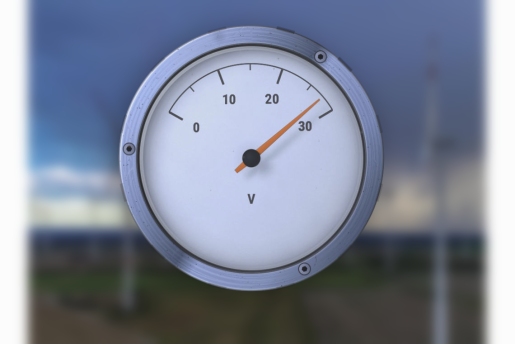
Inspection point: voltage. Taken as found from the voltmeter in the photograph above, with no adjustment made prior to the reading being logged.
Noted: 27.5 V
